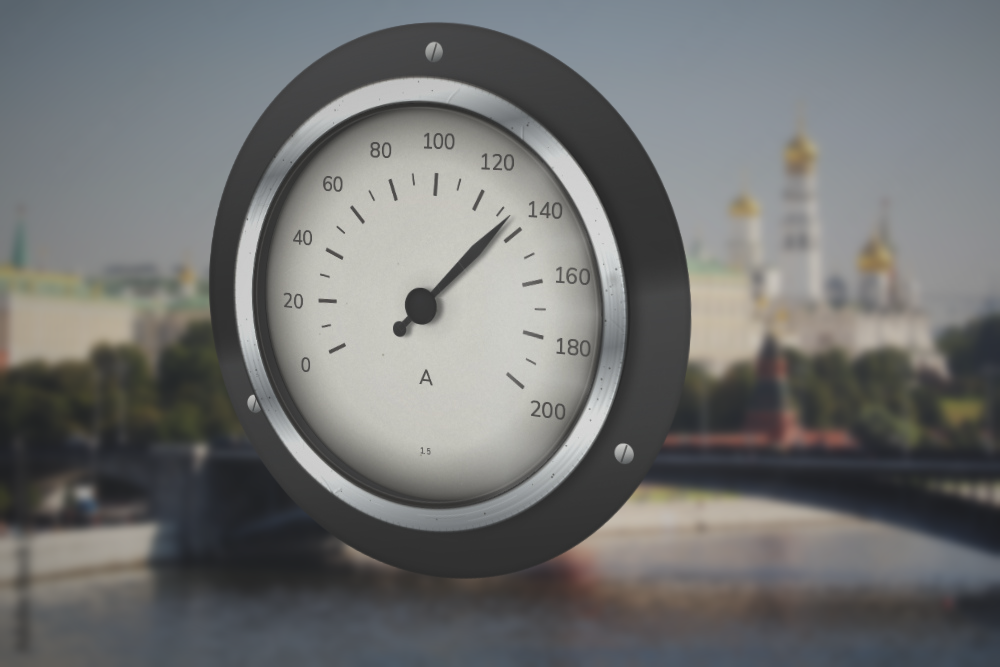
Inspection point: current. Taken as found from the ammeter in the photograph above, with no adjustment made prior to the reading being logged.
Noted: 135 A
